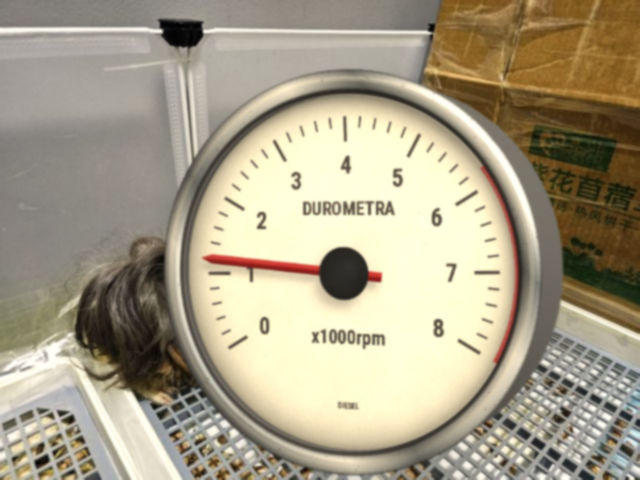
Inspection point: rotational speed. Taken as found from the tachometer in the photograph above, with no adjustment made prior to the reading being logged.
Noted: 1200 rpm
